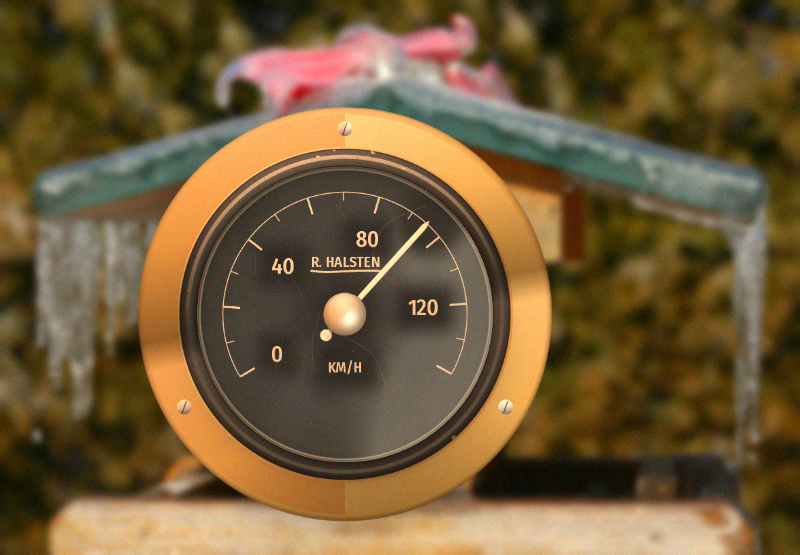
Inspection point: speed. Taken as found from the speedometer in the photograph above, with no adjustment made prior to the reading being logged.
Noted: 95 km/h
